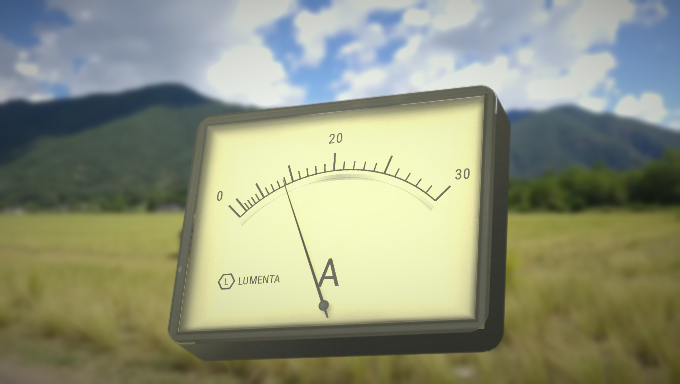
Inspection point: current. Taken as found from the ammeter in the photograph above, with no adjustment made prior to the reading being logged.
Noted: 14 A
